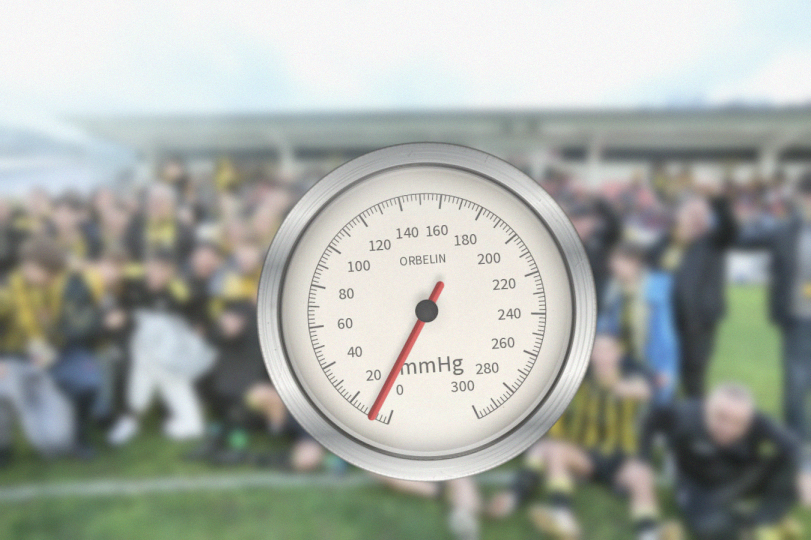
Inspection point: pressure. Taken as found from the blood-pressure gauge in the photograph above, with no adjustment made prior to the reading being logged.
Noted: 8 mmHg
